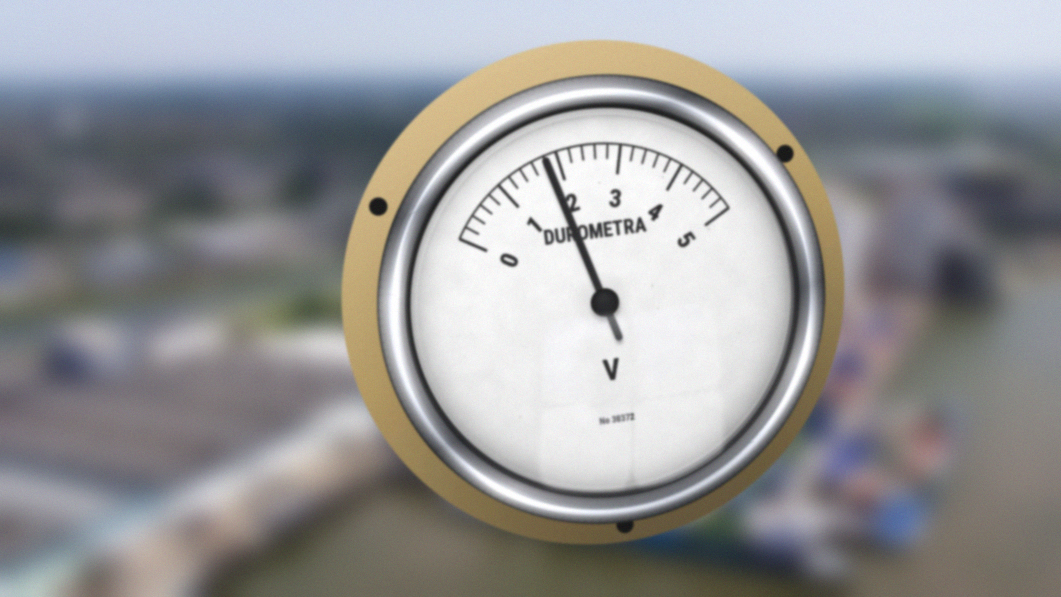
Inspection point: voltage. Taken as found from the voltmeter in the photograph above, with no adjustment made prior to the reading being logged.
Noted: 1.8 V
